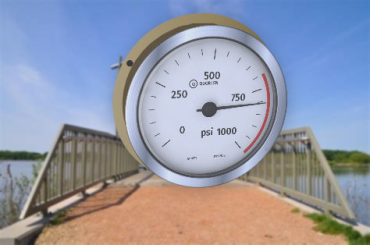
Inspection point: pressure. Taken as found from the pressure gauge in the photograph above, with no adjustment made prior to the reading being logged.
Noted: 800 psi
